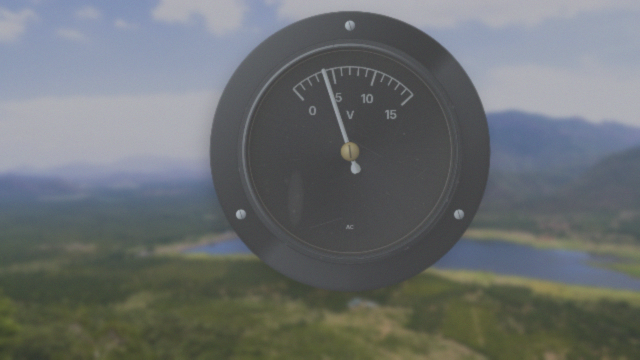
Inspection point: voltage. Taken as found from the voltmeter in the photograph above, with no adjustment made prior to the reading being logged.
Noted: 4 V
